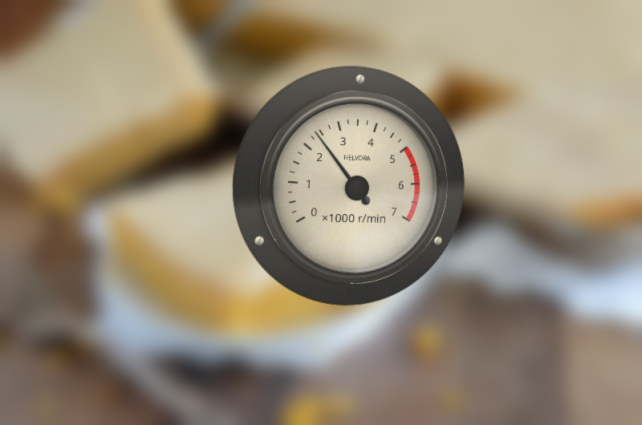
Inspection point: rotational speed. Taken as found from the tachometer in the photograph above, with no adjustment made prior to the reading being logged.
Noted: 2375 rpm
